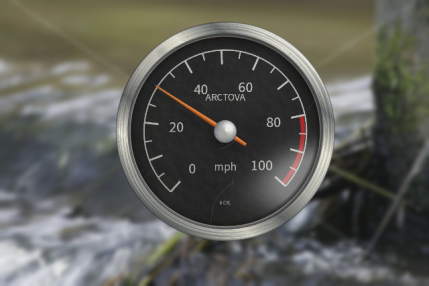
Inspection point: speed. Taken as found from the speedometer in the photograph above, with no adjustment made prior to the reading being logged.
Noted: 30 mph
